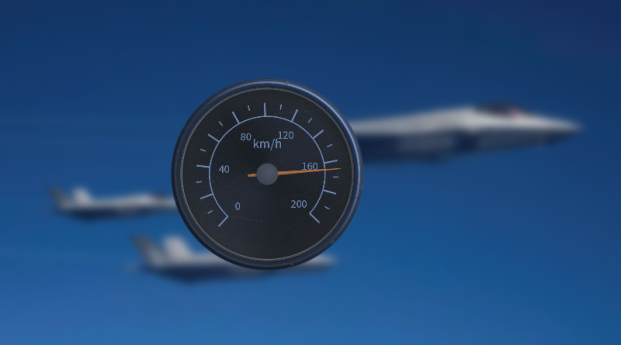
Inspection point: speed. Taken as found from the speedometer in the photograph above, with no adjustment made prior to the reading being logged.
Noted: 165 km/h
